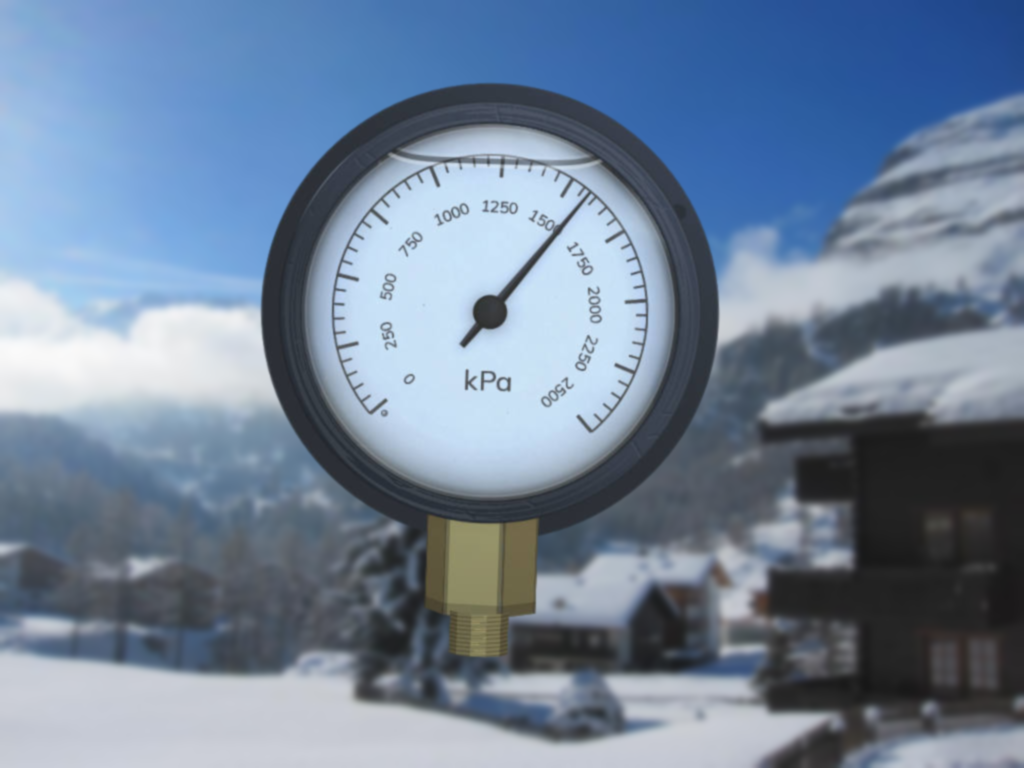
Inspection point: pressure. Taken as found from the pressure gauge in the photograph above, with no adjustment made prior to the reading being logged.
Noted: 1575 kPa
